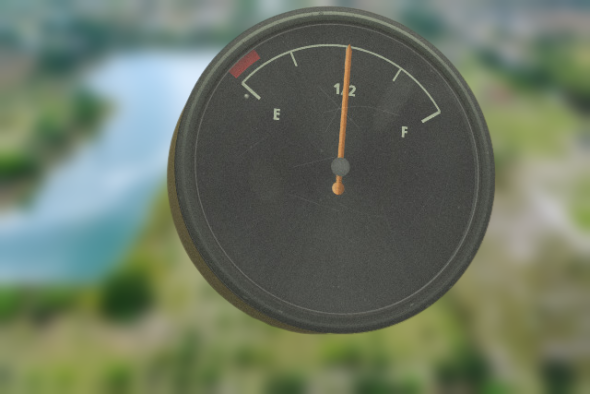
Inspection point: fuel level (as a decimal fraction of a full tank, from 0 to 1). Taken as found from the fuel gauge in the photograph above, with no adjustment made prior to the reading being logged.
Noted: 0.5
